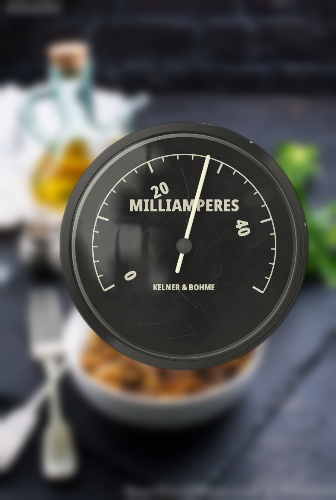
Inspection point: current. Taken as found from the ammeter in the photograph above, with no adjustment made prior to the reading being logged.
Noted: 28 mA
